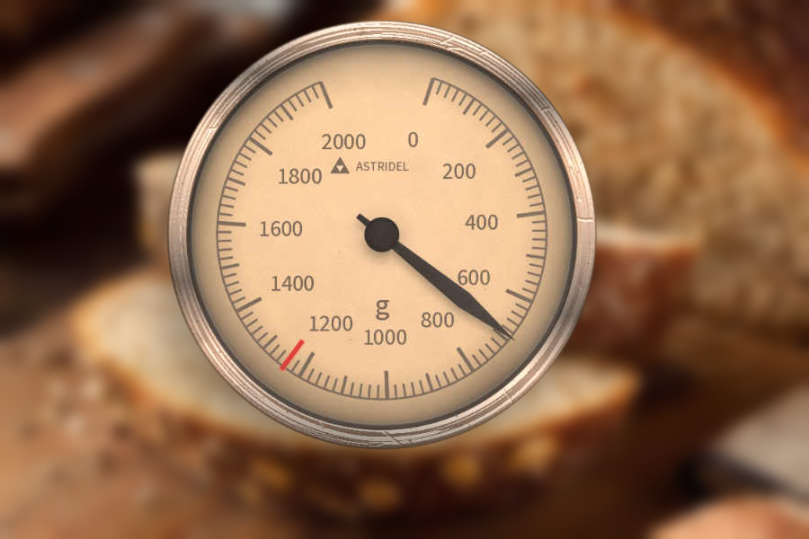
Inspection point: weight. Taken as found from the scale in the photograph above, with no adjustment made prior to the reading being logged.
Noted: 690 g
